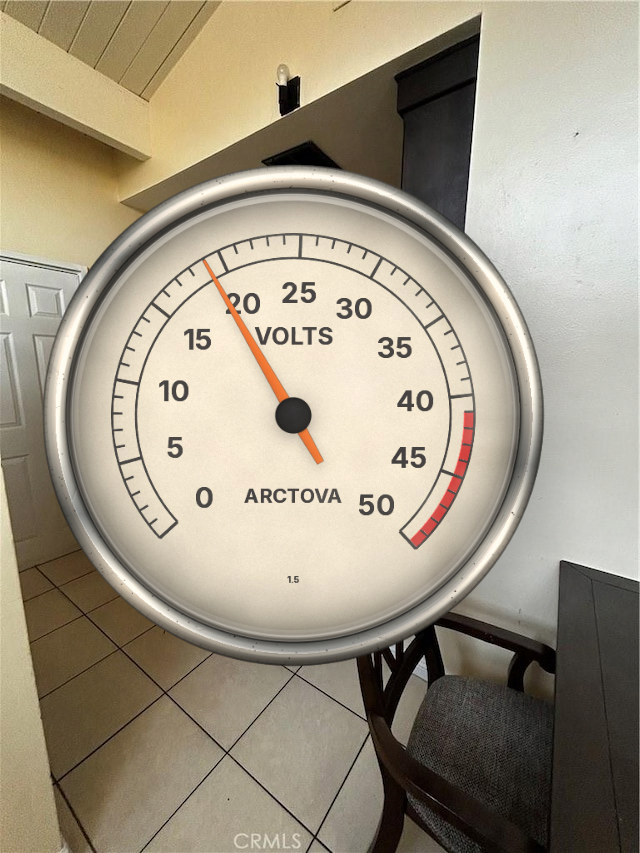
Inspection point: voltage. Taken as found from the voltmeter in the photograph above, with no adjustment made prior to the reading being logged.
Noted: 19 V
